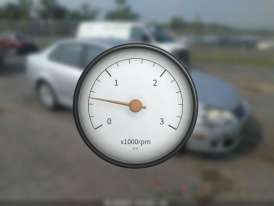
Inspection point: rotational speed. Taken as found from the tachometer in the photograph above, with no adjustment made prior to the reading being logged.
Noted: 500 rpm
